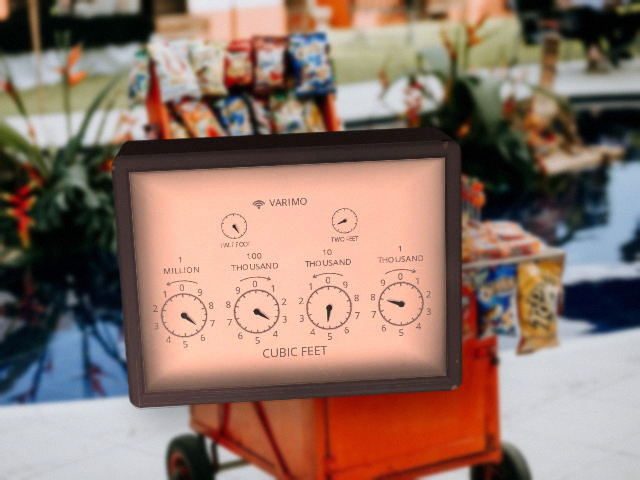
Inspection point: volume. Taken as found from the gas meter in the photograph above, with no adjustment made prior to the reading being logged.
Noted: 634800 ft³
